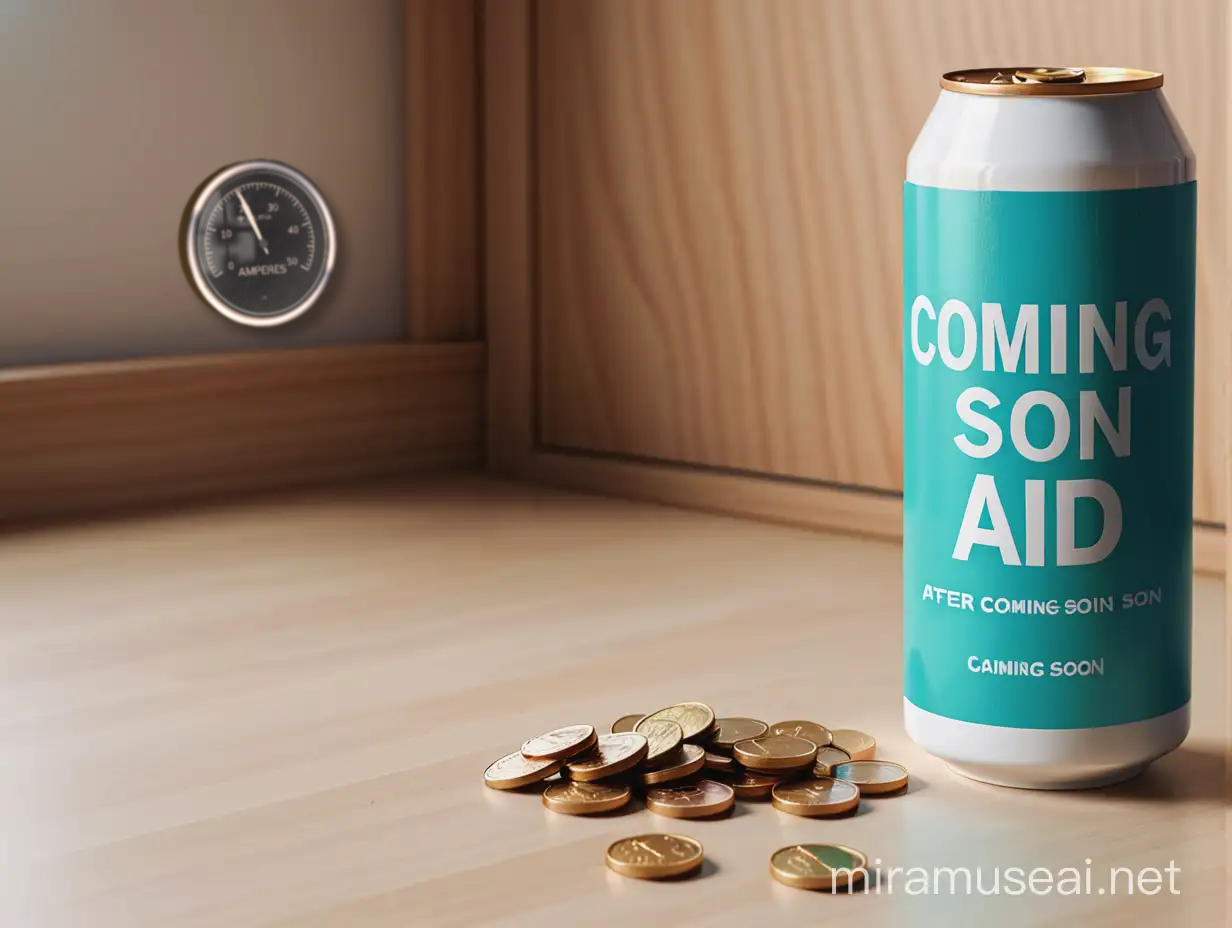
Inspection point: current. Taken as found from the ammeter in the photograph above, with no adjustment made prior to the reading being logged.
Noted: 20 A
